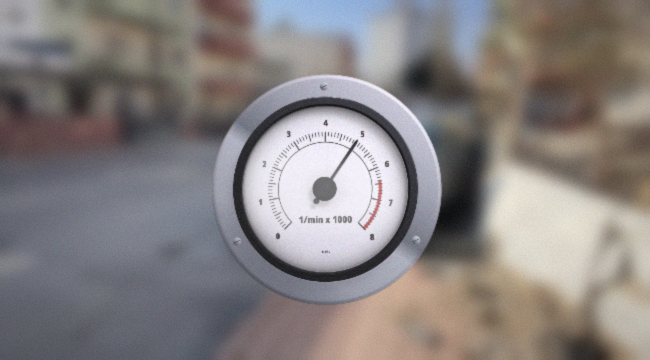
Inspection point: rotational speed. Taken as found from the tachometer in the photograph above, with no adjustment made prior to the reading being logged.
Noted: 5000 rpm
